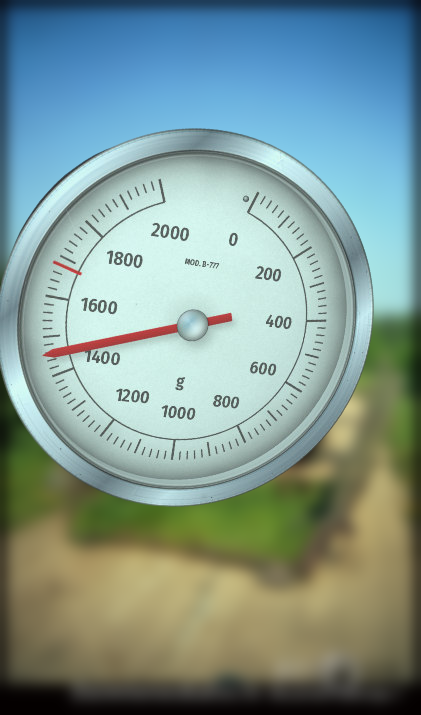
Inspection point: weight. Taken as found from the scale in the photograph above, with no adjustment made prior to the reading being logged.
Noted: 1460 g
